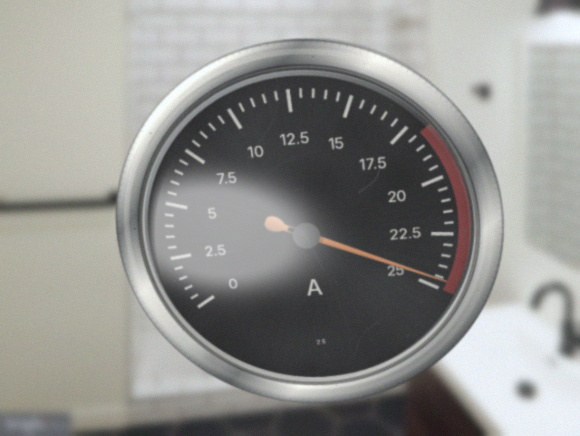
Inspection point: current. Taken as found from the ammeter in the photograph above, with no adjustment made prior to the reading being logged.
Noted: 24.5 A
